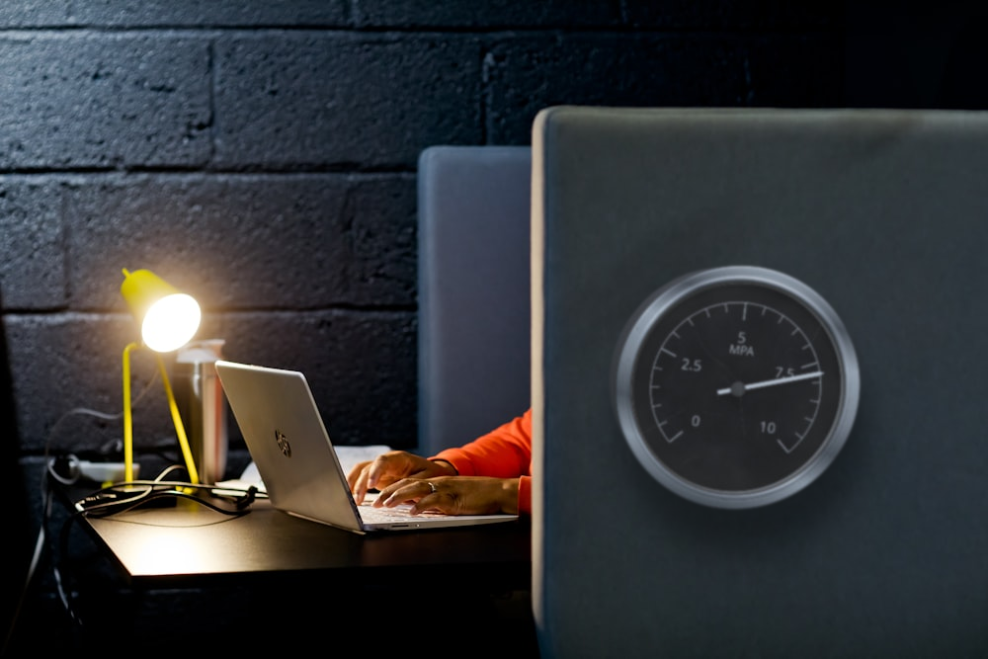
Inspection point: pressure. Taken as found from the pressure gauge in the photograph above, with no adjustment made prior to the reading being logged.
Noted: 7.75 MPa
